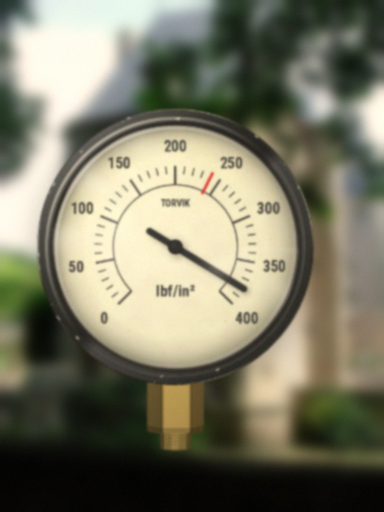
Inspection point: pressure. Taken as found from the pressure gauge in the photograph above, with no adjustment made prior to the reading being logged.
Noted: 380 psi
